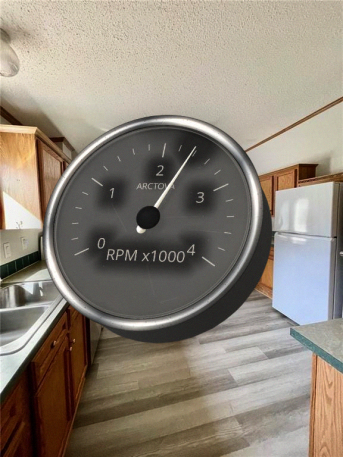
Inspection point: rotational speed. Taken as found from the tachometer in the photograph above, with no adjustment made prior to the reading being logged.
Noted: 2400 rpm
